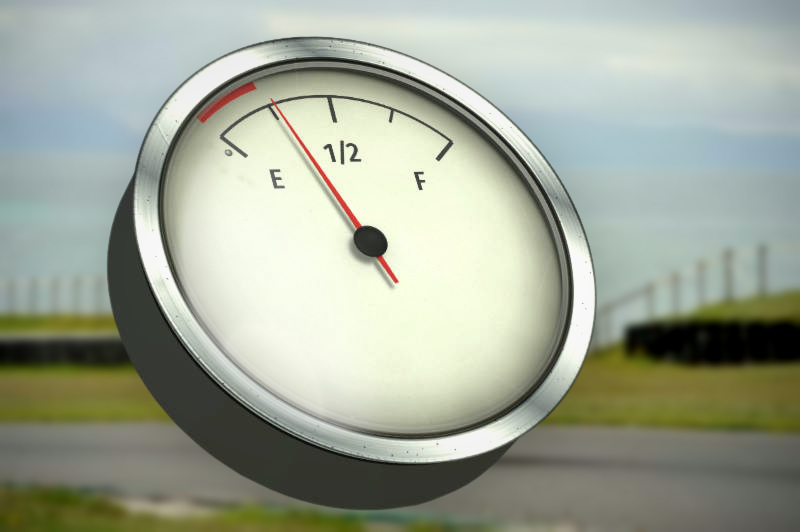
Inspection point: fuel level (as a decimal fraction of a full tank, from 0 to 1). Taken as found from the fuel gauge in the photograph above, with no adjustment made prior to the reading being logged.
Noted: 0.25
